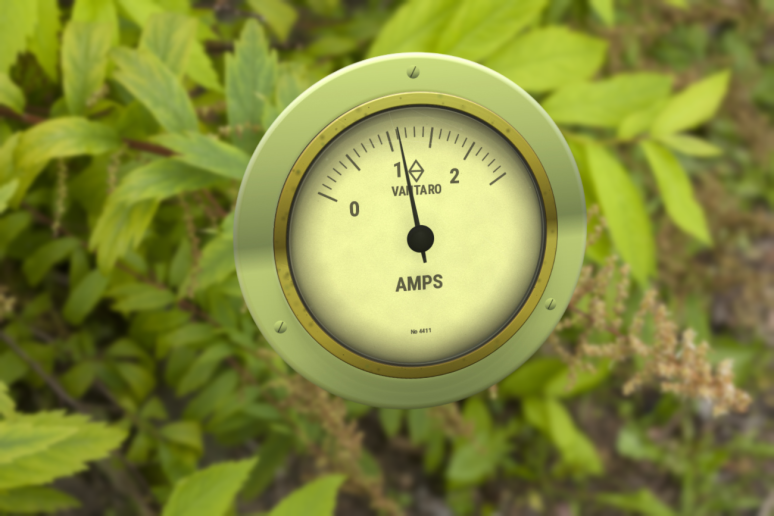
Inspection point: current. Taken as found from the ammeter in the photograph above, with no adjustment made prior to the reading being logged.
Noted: 1.1 A
